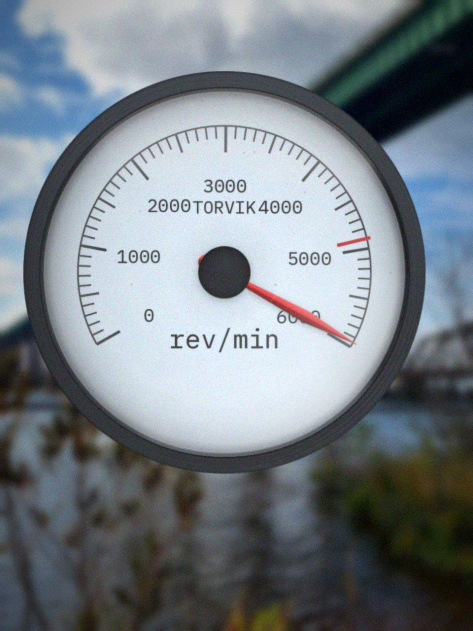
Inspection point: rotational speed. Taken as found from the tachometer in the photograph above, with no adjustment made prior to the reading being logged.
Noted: 5950 rpm
